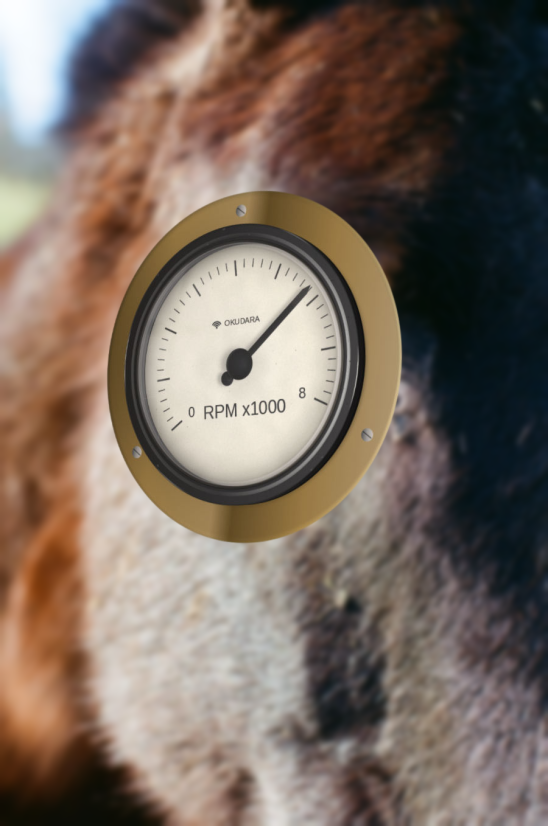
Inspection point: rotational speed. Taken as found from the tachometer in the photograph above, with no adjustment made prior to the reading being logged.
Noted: 5800 rpm
